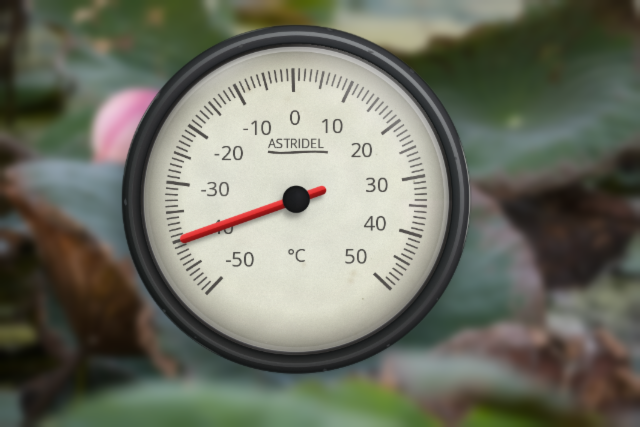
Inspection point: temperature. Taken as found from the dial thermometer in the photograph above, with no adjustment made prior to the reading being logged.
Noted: -40 °C
